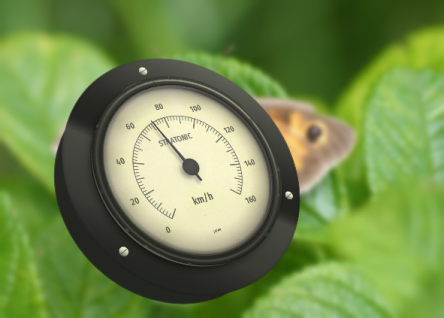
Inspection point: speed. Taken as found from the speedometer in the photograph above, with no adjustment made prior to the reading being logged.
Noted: 70 km/h
